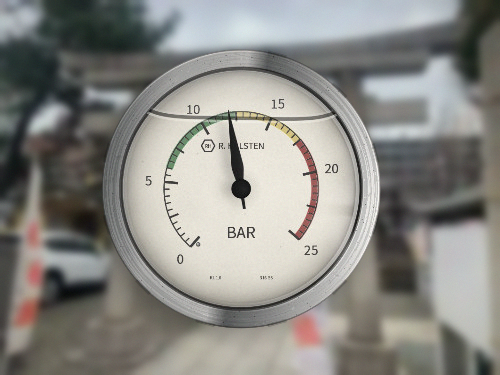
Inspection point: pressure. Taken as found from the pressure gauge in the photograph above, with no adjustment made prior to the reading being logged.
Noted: 12 bar
